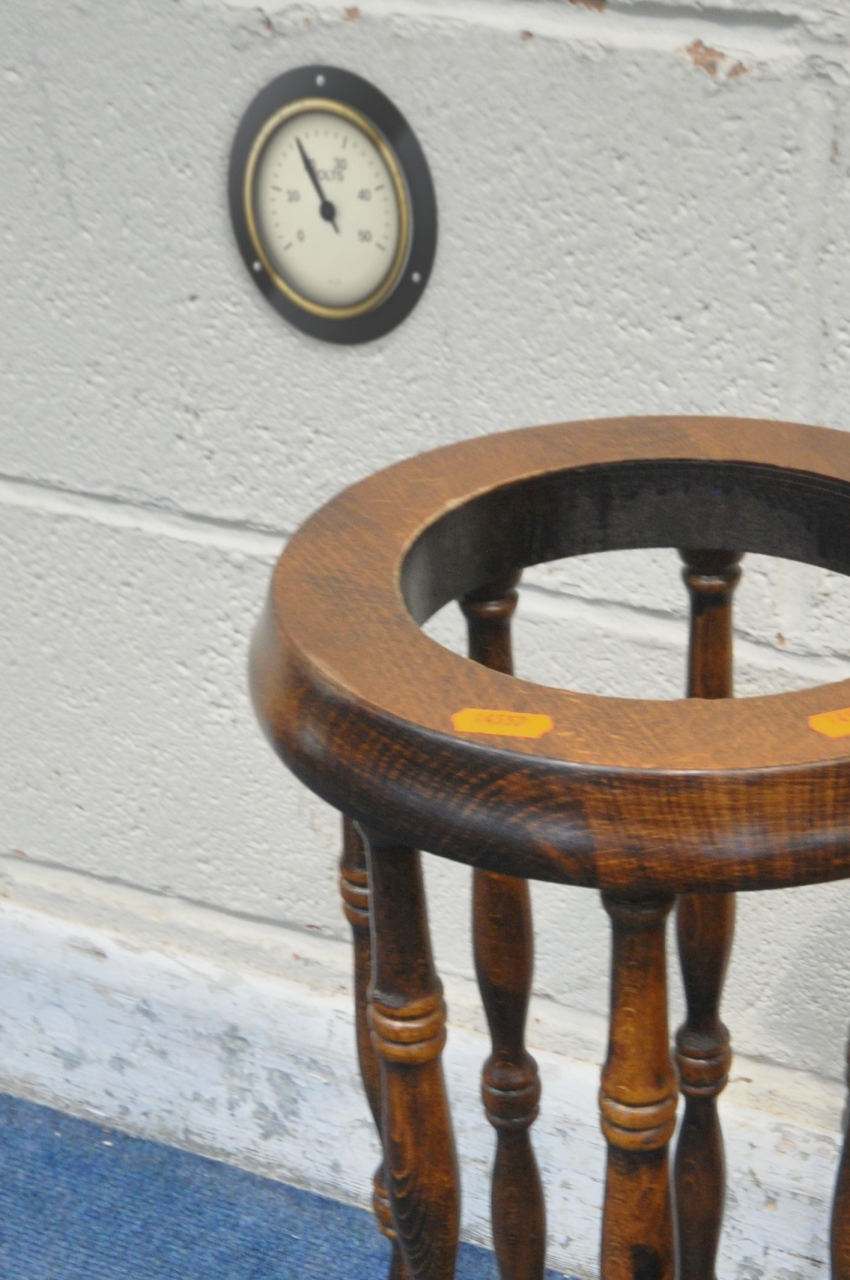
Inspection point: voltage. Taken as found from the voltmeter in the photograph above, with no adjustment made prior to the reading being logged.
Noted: 20 V
